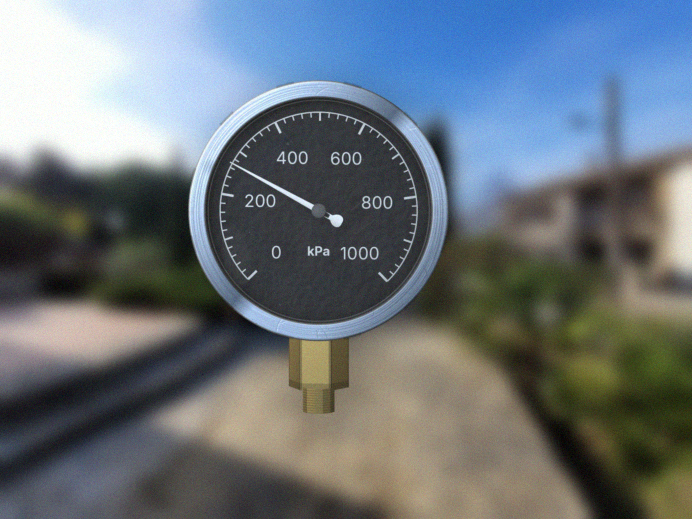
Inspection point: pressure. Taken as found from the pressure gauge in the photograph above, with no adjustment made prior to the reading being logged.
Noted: 270 kPa
